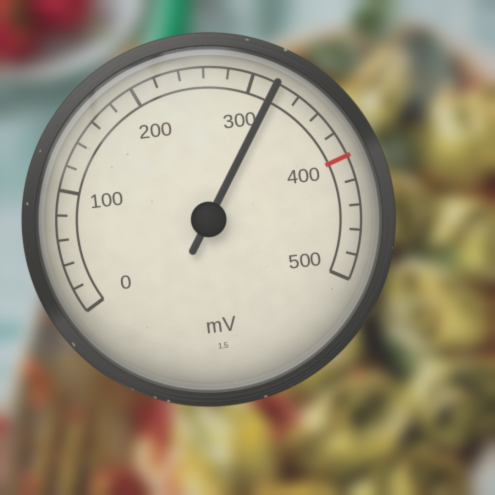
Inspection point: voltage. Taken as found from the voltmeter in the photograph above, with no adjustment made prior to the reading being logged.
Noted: 320 mV
